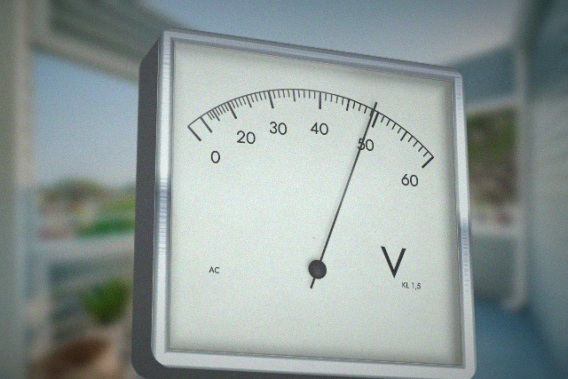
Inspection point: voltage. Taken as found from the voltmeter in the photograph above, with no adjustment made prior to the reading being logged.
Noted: 49 V
